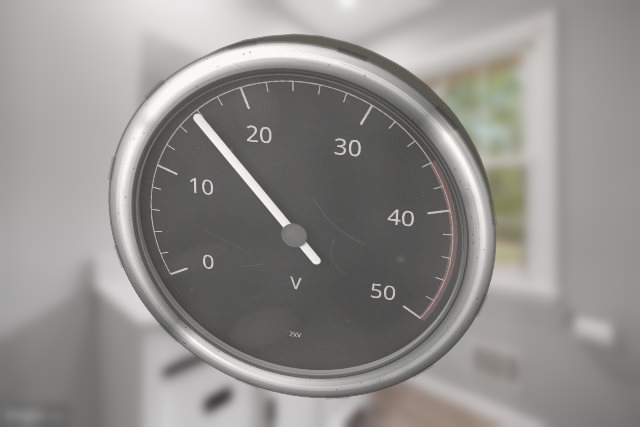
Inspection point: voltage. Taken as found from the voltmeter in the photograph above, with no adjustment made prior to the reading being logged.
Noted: 16 V
